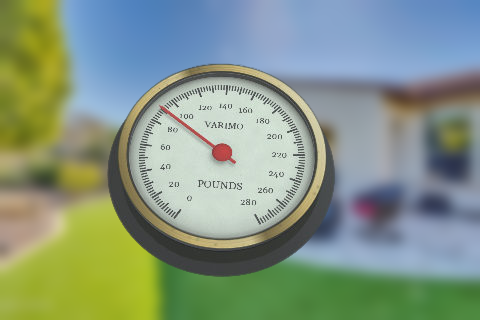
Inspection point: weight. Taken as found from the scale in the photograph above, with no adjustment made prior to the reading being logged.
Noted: 90 lb
